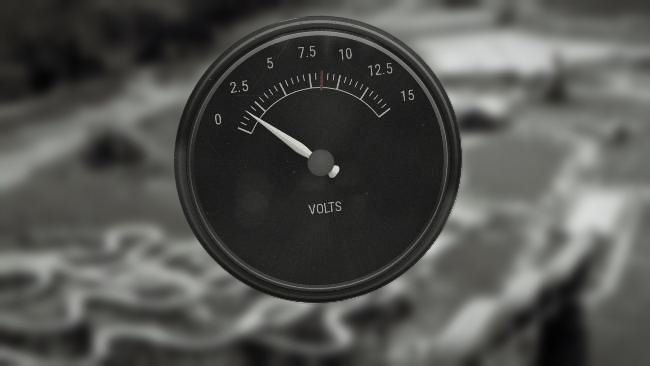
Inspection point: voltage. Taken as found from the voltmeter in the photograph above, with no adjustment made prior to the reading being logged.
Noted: 1.5 V
